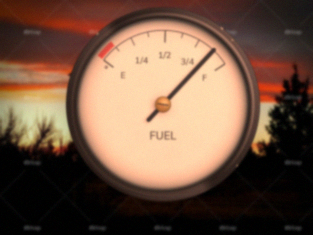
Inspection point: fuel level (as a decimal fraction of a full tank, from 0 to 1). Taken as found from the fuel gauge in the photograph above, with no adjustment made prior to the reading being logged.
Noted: 0.875
